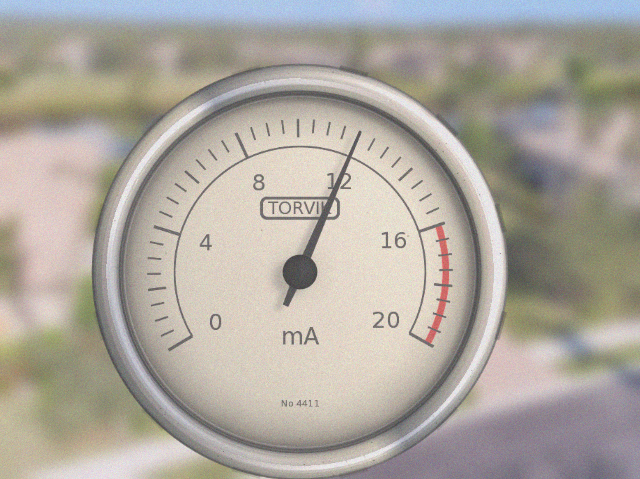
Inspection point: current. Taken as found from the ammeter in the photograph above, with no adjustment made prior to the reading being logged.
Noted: 12 mA
